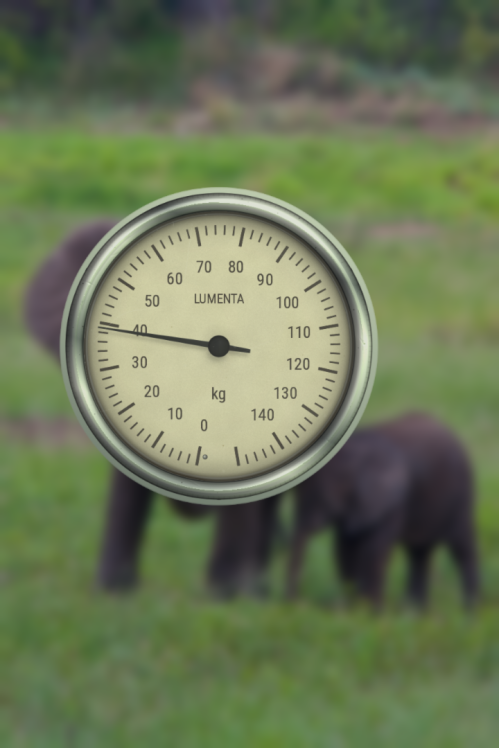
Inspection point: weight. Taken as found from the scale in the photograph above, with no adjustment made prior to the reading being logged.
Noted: 39 kg
